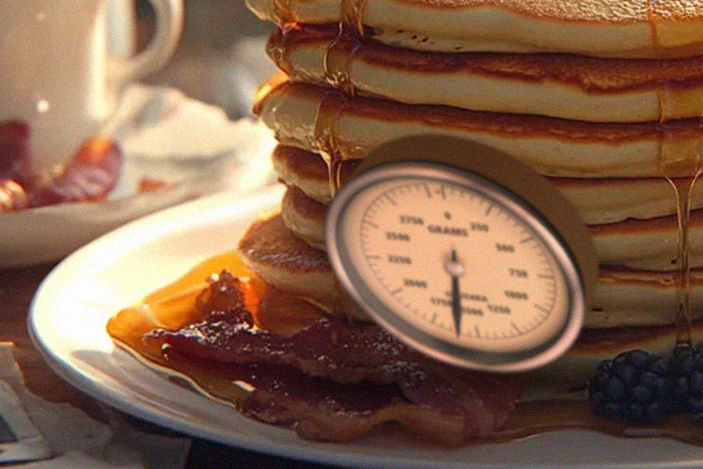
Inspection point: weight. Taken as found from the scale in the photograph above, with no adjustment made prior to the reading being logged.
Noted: 1600 g
